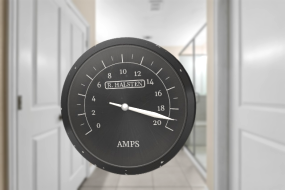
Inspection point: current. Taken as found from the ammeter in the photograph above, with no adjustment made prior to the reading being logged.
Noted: 19 A
